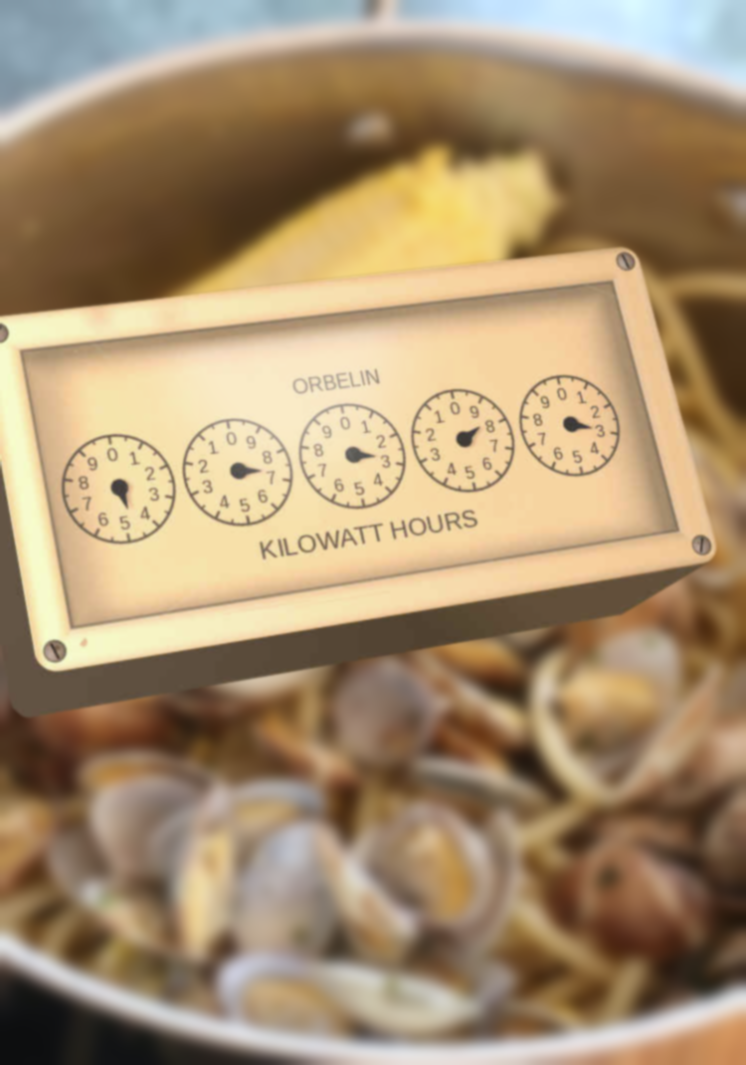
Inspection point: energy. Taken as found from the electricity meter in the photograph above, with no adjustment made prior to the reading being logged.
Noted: 47283 kWh
